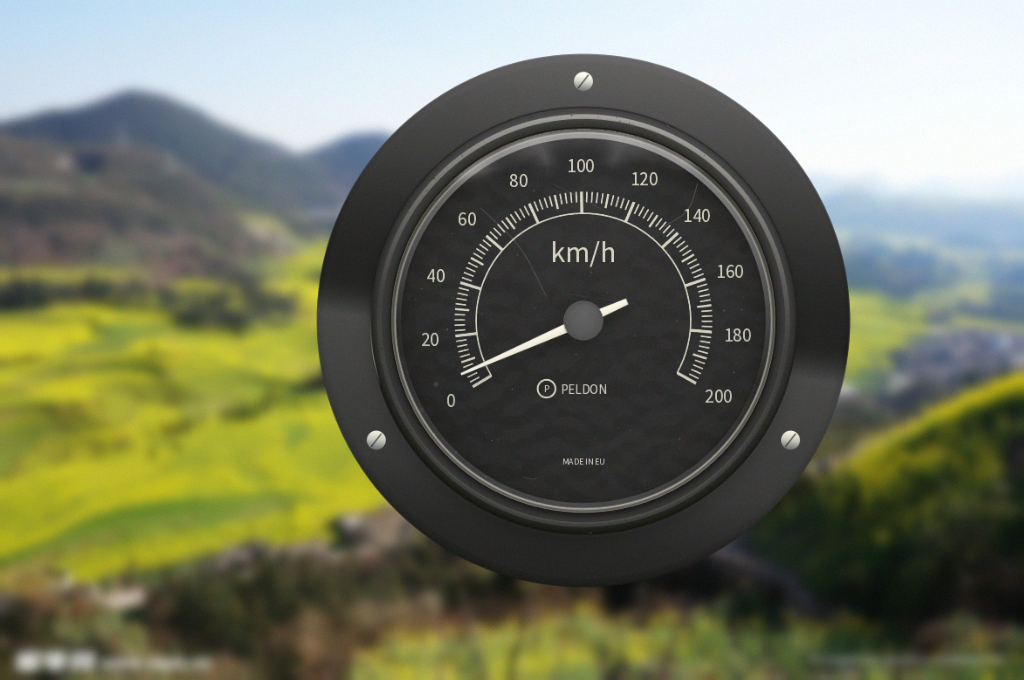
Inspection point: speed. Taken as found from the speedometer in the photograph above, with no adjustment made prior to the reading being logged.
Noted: 6 km/h
